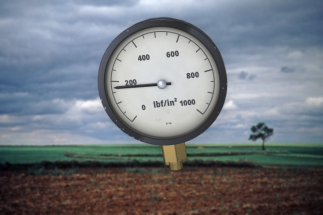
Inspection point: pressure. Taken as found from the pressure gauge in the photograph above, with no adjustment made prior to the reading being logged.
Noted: 175 psi
